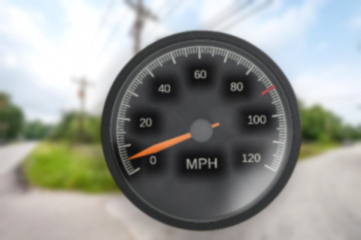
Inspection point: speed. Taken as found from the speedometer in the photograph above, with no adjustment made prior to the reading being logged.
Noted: 5 mph
